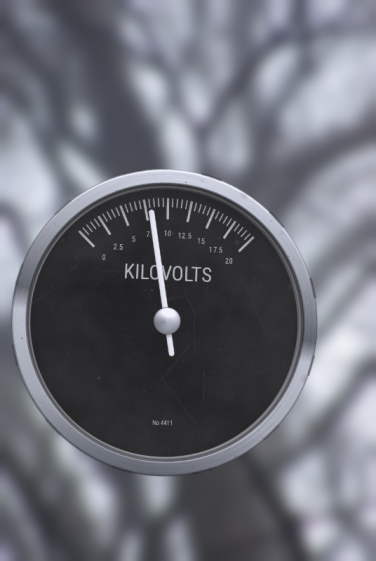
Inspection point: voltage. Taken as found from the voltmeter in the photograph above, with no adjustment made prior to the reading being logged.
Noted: 8 kV
